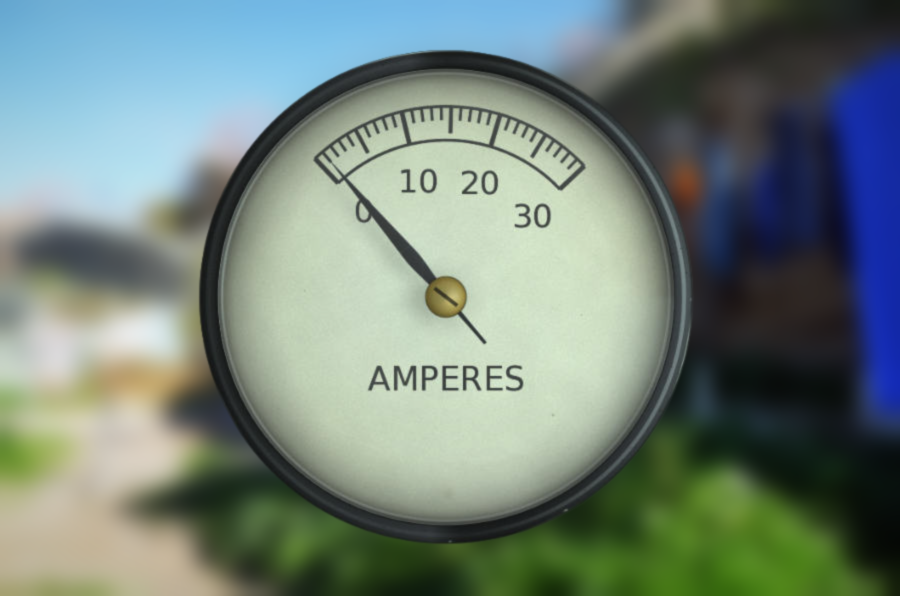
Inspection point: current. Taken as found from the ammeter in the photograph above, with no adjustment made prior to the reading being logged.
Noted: 1 A
